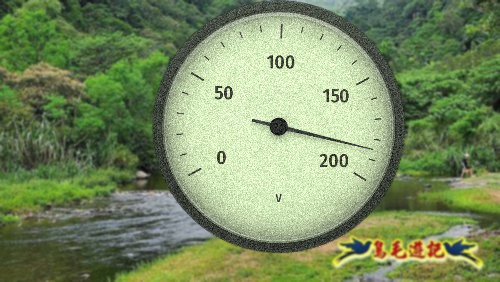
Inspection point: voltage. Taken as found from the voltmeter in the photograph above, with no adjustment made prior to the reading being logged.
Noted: 185 V
